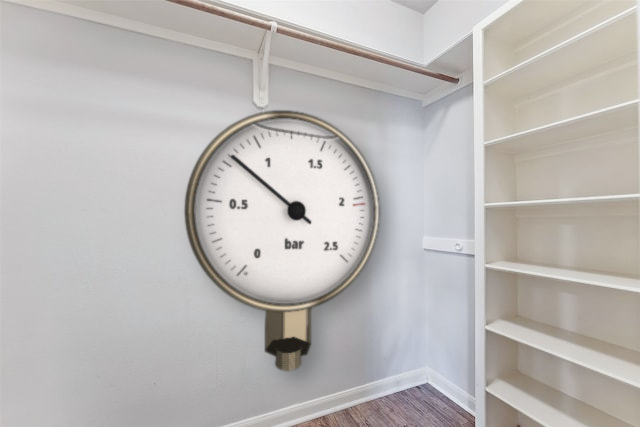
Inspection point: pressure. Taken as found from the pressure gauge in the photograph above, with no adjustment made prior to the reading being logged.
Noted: 0.8 bar
